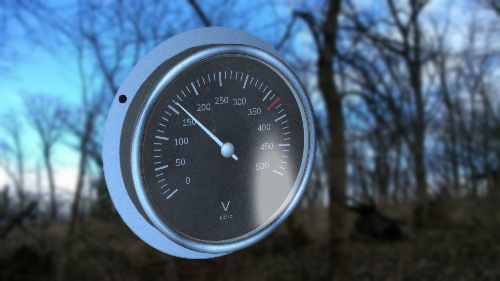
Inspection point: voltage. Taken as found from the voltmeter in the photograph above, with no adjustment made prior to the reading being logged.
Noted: 160 V
